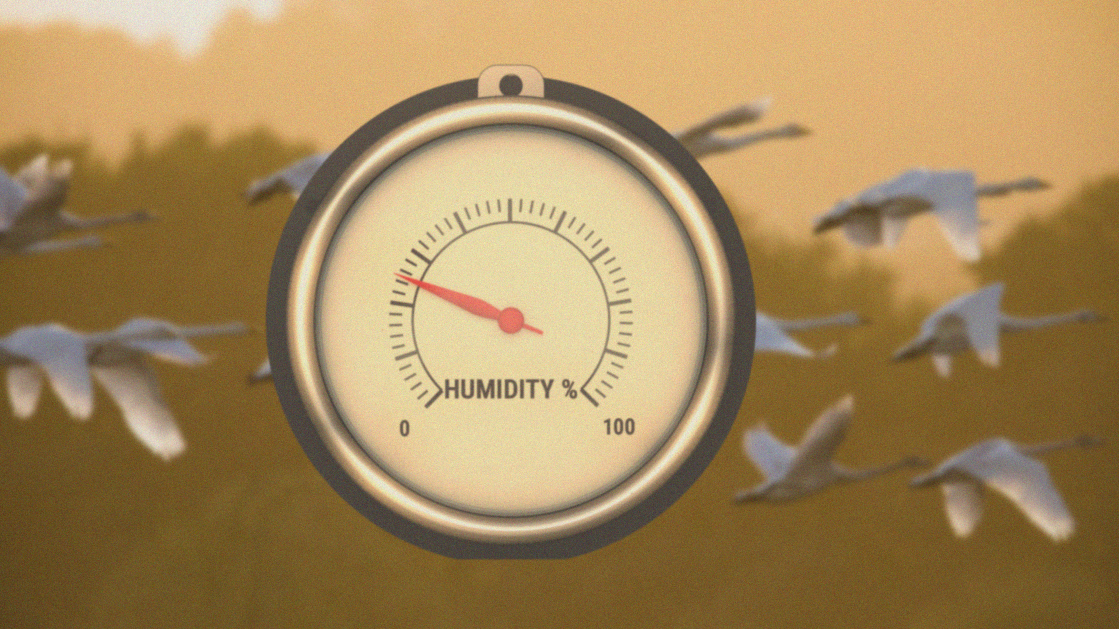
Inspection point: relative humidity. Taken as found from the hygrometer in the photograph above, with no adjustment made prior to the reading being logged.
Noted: 25 %
